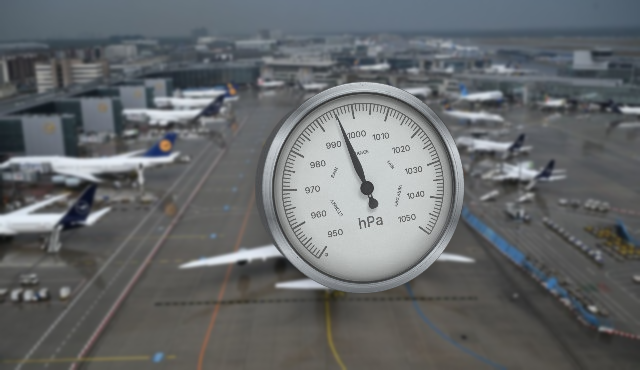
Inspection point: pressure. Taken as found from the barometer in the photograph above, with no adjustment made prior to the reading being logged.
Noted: 995 hPa
